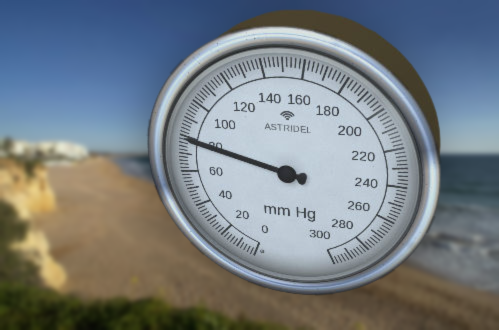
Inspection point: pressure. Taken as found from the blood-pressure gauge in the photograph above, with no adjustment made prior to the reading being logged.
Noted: 80 mmHg
